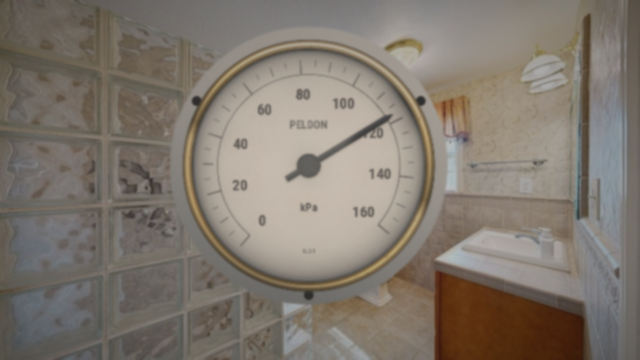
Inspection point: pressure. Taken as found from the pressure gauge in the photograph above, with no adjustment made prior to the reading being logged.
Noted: 117.5 kPa
